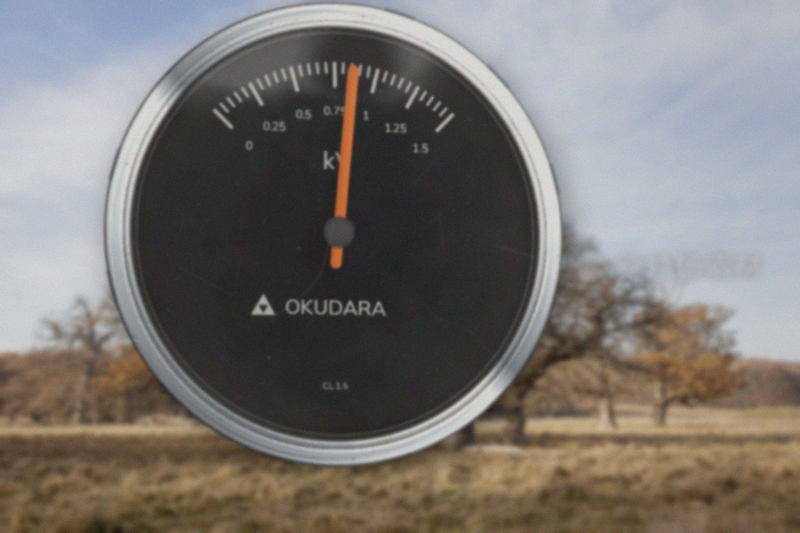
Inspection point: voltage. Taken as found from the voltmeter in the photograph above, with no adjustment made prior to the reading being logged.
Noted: 0.85 kV
